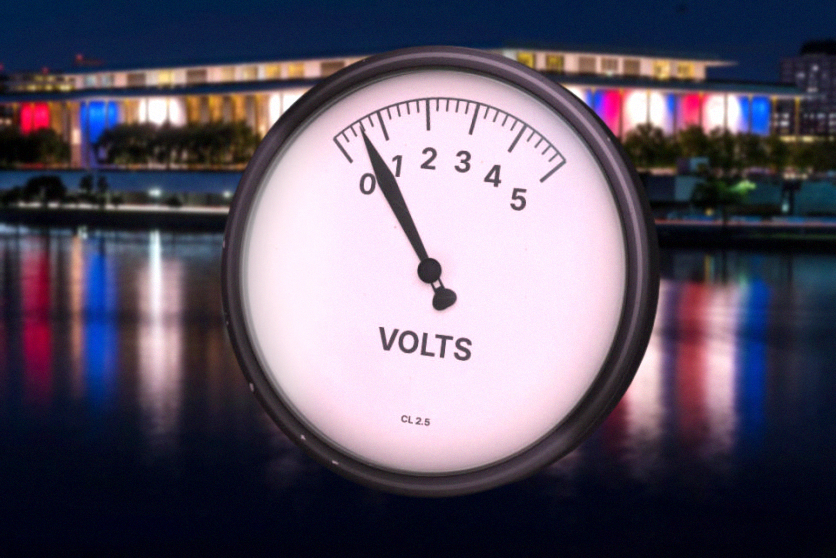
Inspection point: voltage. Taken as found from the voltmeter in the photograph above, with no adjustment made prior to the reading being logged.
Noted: 0.6 V
